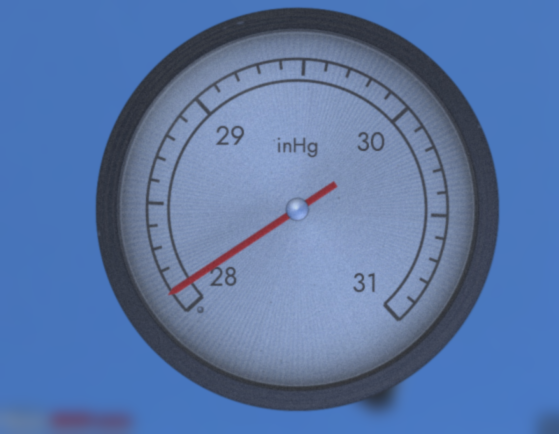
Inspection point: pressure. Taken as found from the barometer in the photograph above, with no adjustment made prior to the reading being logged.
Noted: 28.1 inHg
